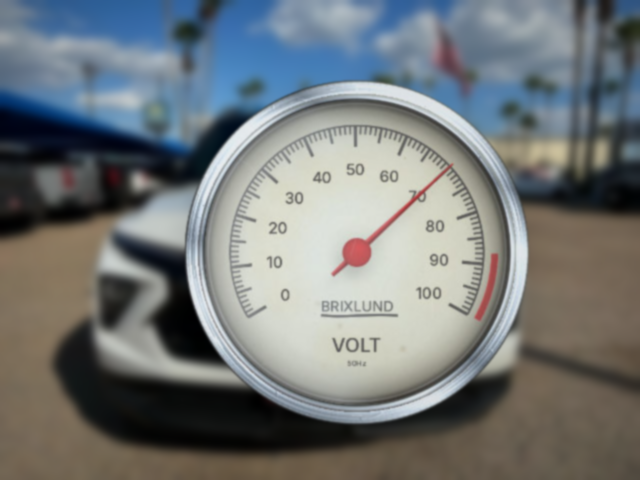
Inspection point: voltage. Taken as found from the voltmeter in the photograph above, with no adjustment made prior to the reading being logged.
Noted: 70 V
